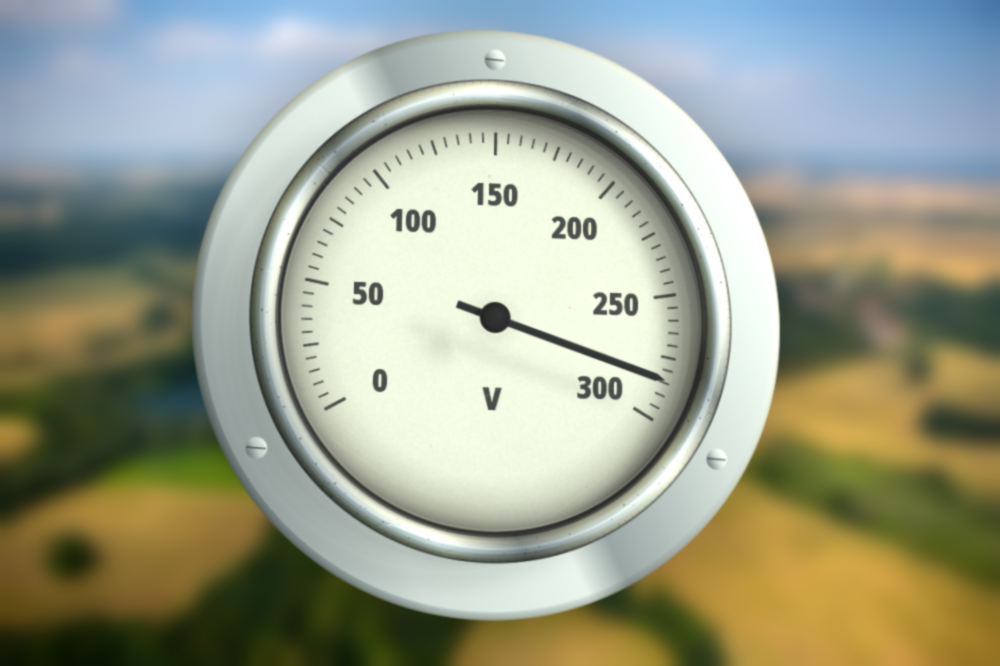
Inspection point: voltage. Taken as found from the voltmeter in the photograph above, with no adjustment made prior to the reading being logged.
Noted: 285 V
